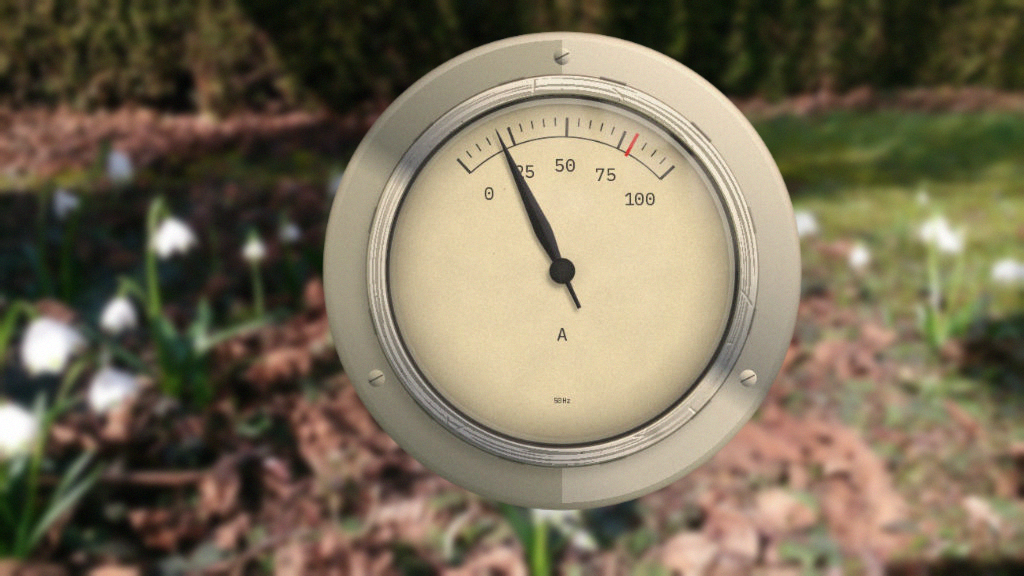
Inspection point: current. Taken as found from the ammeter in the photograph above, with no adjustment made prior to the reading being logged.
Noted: 20 A
